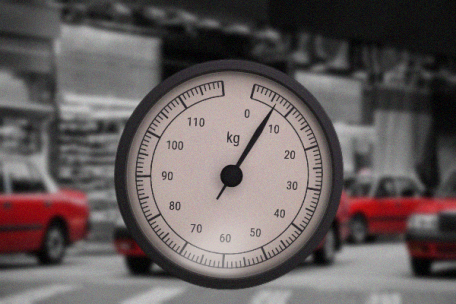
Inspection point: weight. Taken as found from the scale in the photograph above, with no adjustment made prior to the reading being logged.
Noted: 6 kg
